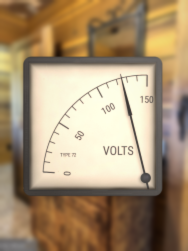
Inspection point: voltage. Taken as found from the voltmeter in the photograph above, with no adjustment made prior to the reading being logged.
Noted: 125 V
